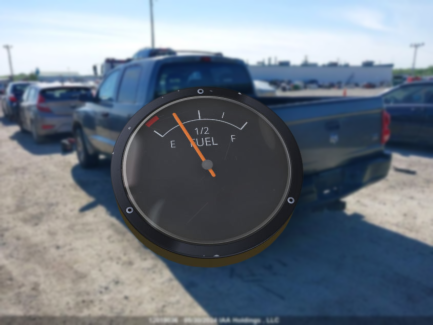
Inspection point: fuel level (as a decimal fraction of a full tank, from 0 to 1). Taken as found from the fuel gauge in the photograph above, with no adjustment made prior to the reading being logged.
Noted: 0.25
